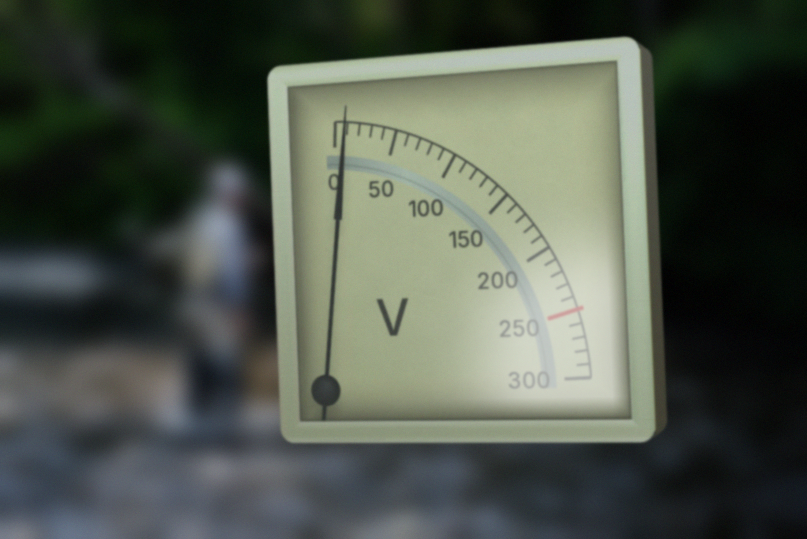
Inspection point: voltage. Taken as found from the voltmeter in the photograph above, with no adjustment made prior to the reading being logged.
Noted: 10 V
